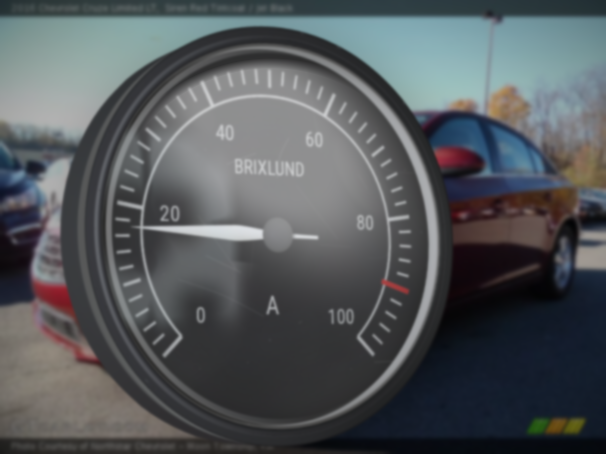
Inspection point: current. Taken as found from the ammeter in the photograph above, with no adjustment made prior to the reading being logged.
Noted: 17 A
